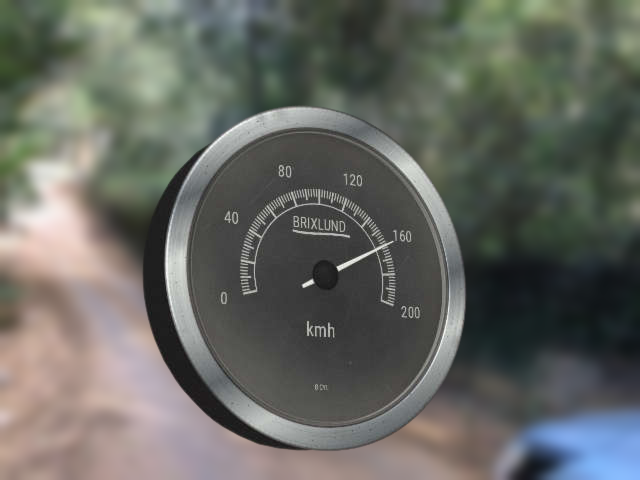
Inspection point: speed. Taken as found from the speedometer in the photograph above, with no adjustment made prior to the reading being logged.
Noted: 160 km/h
